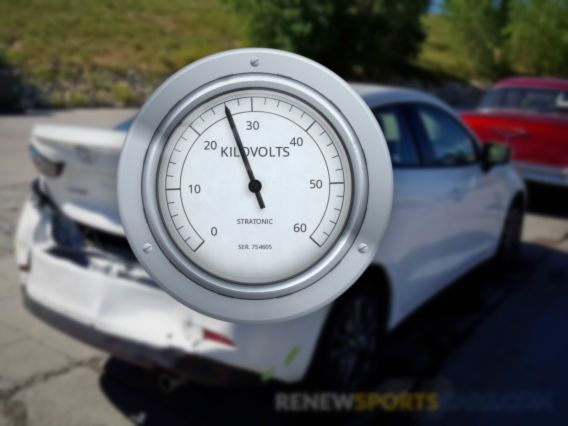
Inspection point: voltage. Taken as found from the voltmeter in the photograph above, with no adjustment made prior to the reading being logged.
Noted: 26 kV
